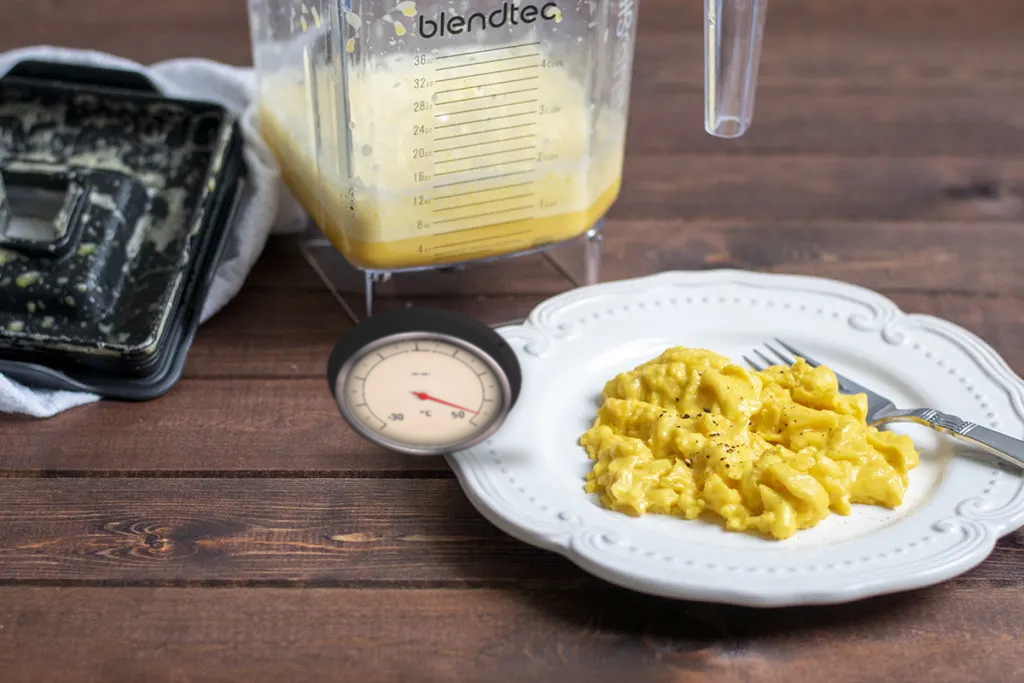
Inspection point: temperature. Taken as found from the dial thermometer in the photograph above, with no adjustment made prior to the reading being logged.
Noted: 45 °C
